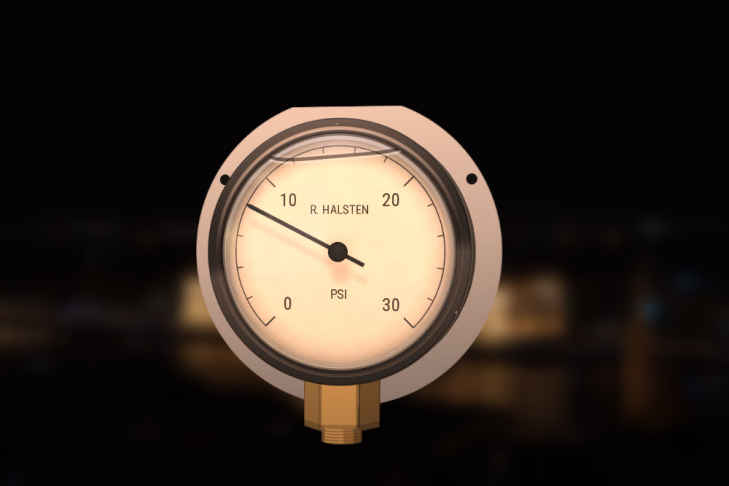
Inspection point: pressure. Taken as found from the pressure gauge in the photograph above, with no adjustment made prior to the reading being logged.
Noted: 8 psi
